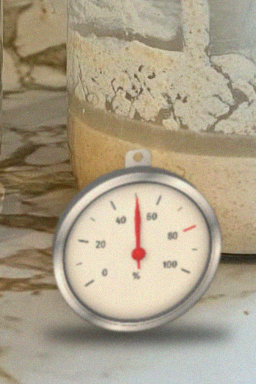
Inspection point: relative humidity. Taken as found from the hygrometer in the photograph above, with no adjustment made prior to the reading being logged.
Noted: 50 %
